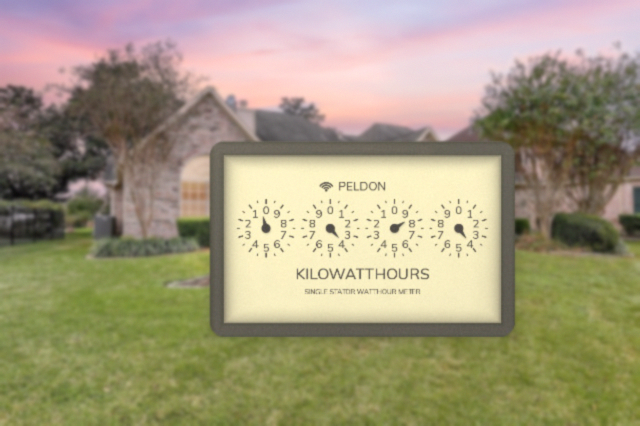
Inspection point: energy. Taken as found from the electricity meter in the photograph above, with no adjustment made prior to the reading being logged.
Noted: 384 kWh
